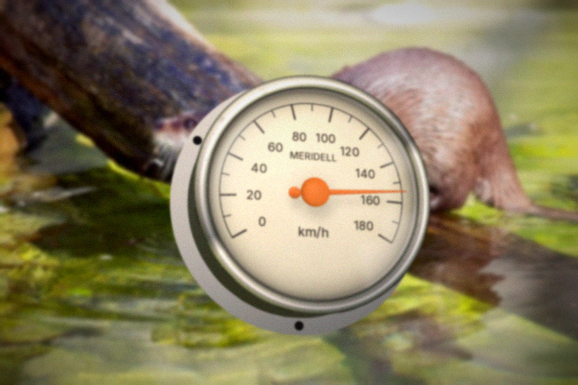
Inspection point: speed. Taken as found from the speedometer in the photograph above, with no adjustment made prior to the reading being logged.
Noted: 155 km/h
